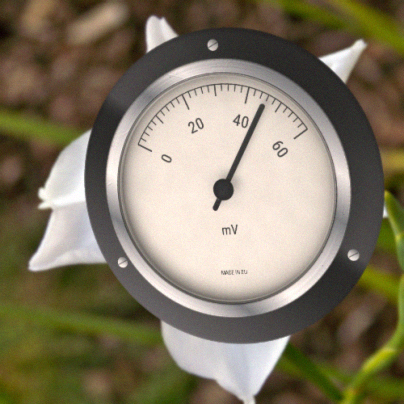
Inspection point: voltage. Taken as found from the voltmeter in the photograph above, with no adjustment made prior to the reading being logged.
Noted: 46 mV
